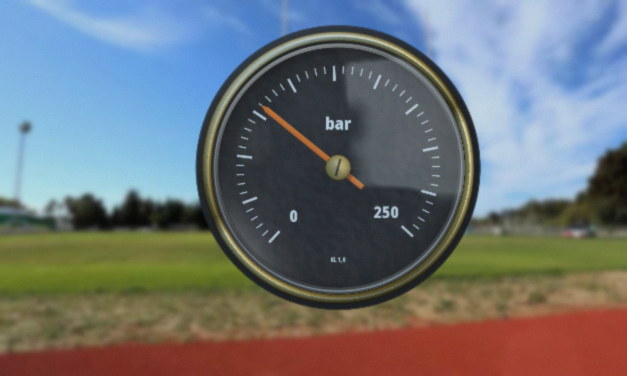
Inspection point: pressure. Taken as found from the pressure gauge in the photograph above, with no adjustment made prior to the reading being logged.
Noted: 80 bar
